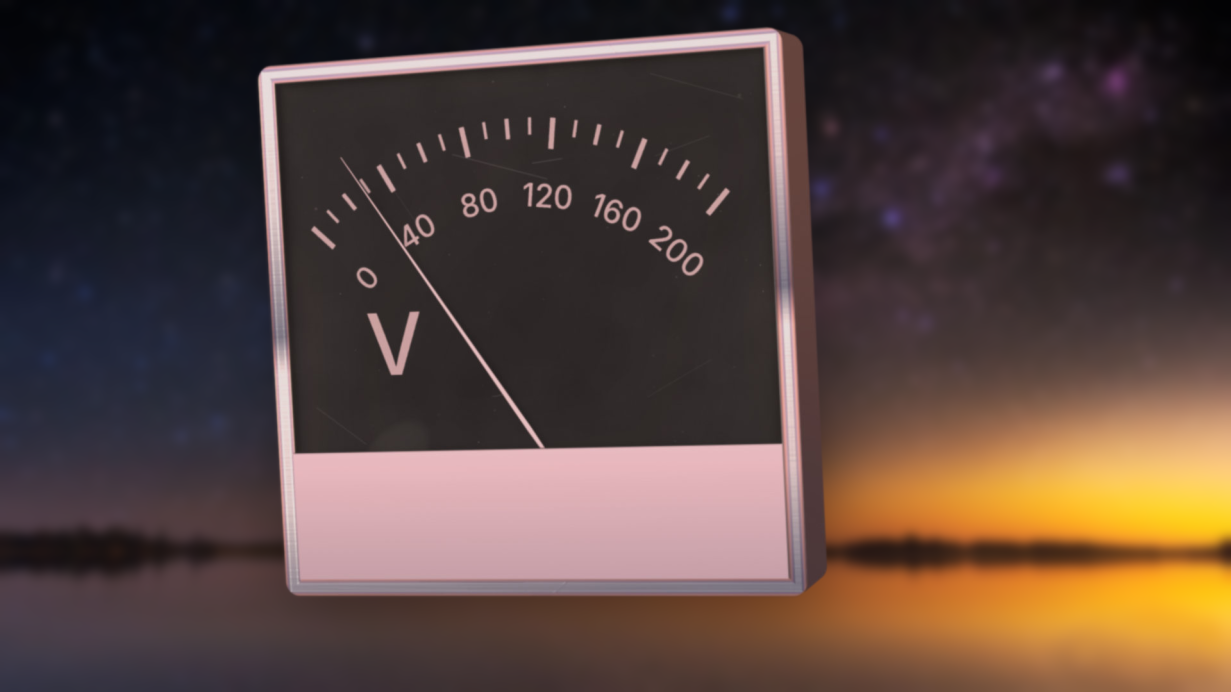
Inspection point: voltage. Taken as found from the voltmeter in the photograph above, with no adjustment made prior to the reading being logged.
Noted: 30 V
